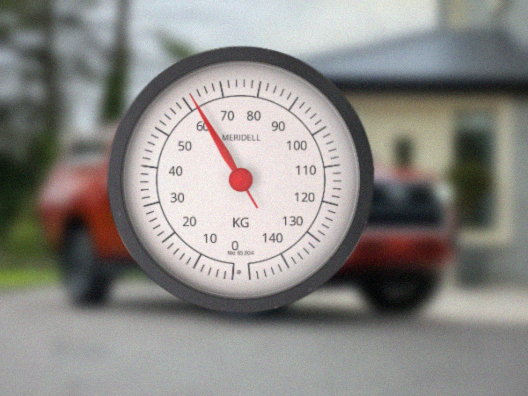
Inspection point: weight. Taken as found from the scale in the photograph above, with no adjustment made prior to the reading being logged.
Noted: 62 kg
